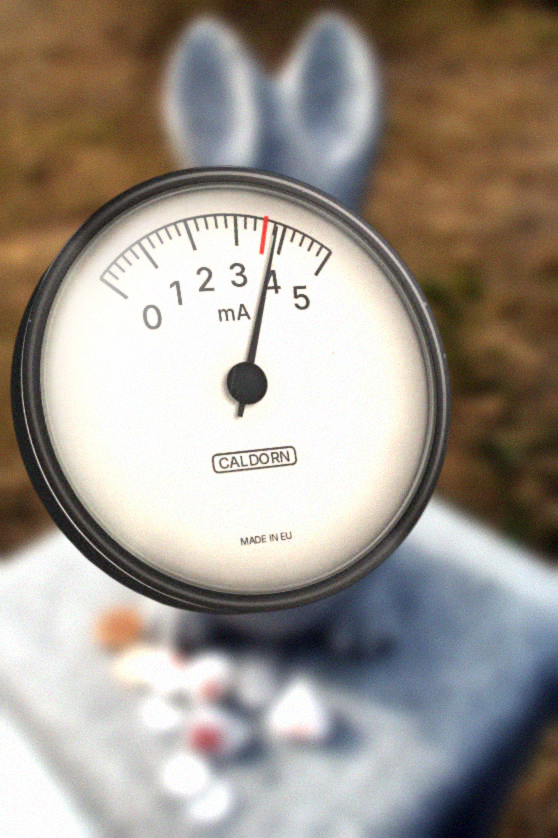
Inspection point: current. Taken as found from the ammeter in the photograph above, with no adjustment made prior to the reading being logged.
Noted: 3.8 mA
